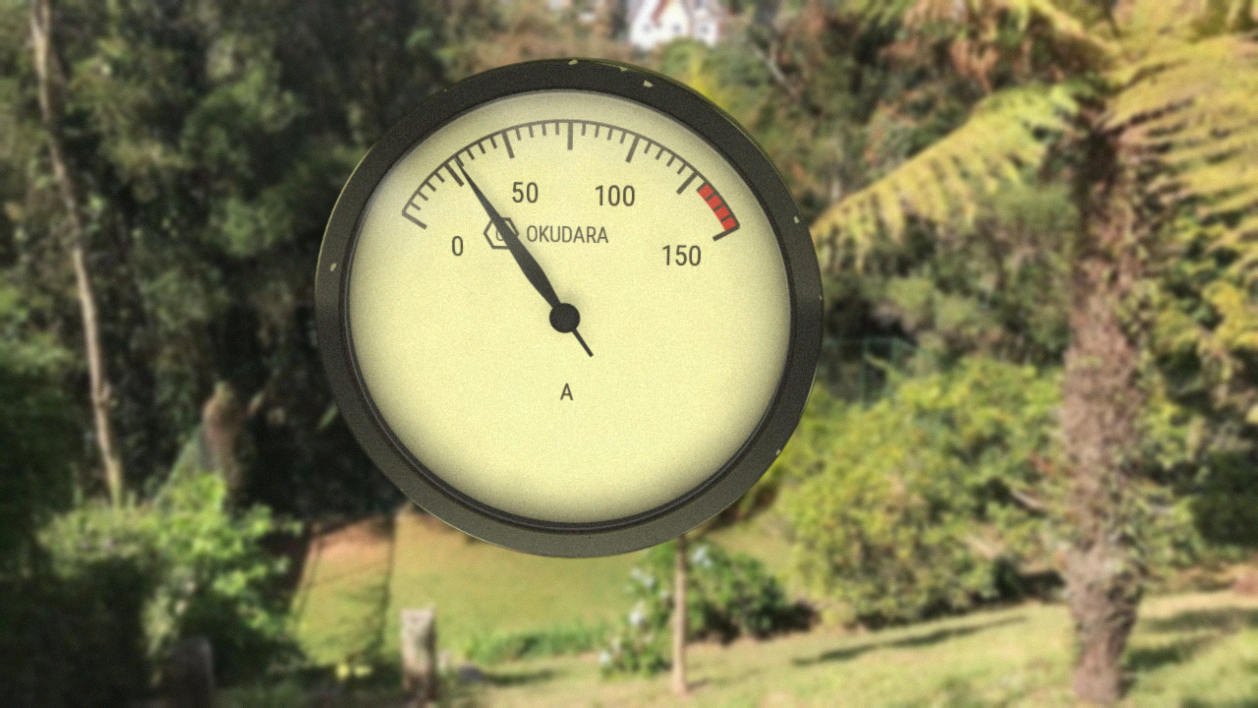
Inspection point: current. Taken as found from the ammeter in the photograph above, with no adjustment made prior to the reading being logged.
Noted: 30 A
